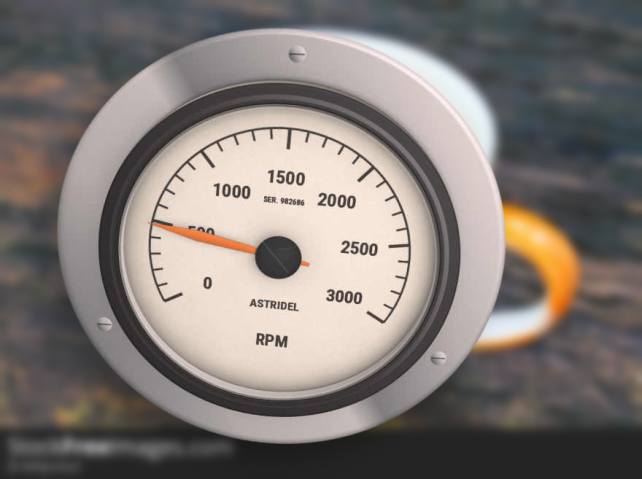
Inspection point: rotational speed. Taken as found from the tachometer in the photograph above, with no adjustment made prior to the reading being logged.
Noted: 500 rpm
